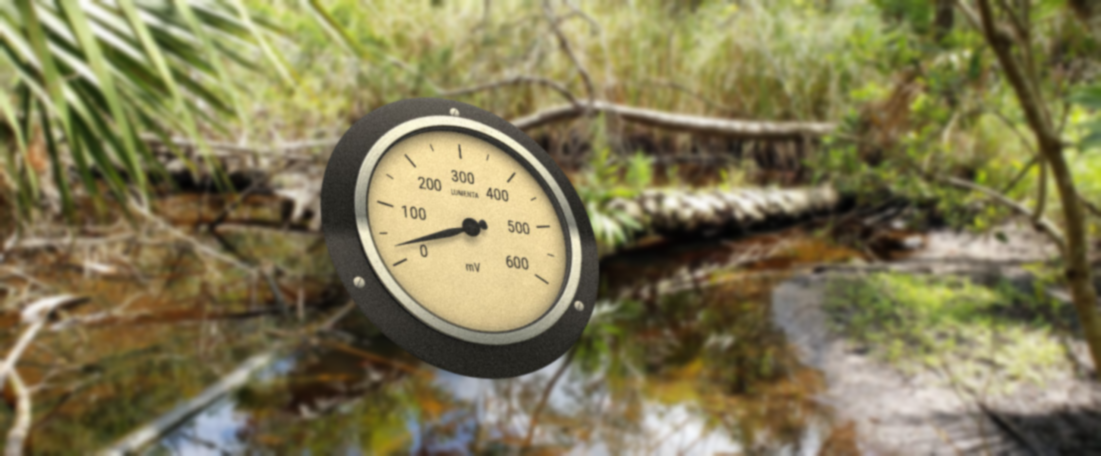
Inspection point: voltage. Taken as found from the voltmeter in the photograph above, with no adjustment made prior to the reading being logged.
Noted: 25 mV
